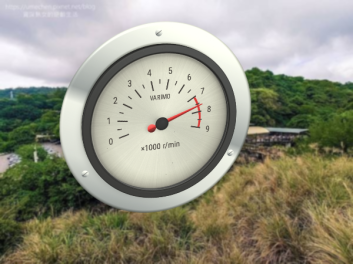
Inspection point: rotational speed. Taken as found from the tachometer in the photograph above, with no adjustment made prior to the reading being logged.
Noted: 7500 rpm
